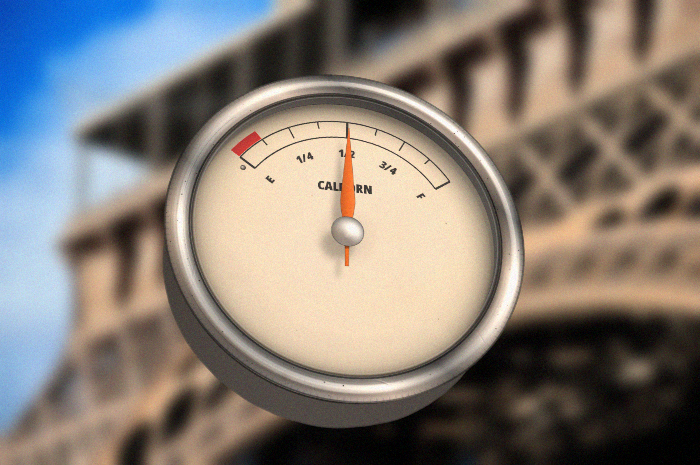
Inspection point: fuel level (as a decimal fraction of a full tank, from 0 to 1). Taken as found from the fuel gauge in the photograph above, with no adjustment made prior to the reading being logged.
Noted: 0.5
